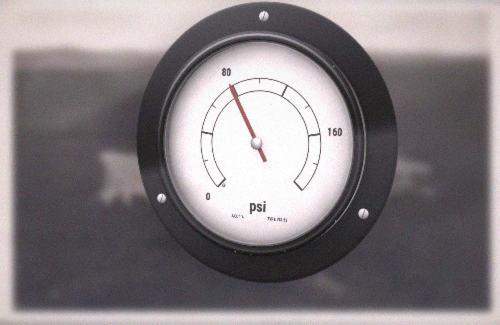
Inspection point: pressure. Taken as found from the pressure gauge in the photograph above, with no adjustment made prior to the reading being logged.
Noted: 80 psi
